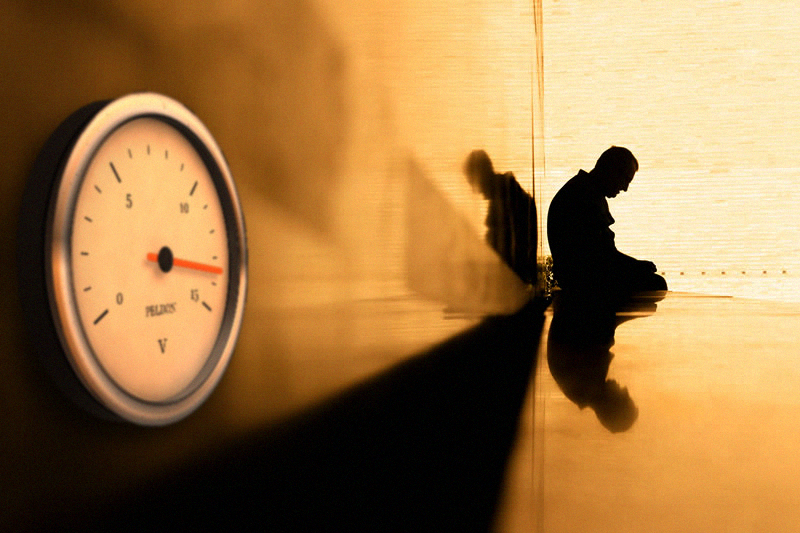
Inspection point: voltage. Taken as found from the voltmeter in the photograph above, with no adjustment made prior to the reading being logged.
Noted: 13.5 V
